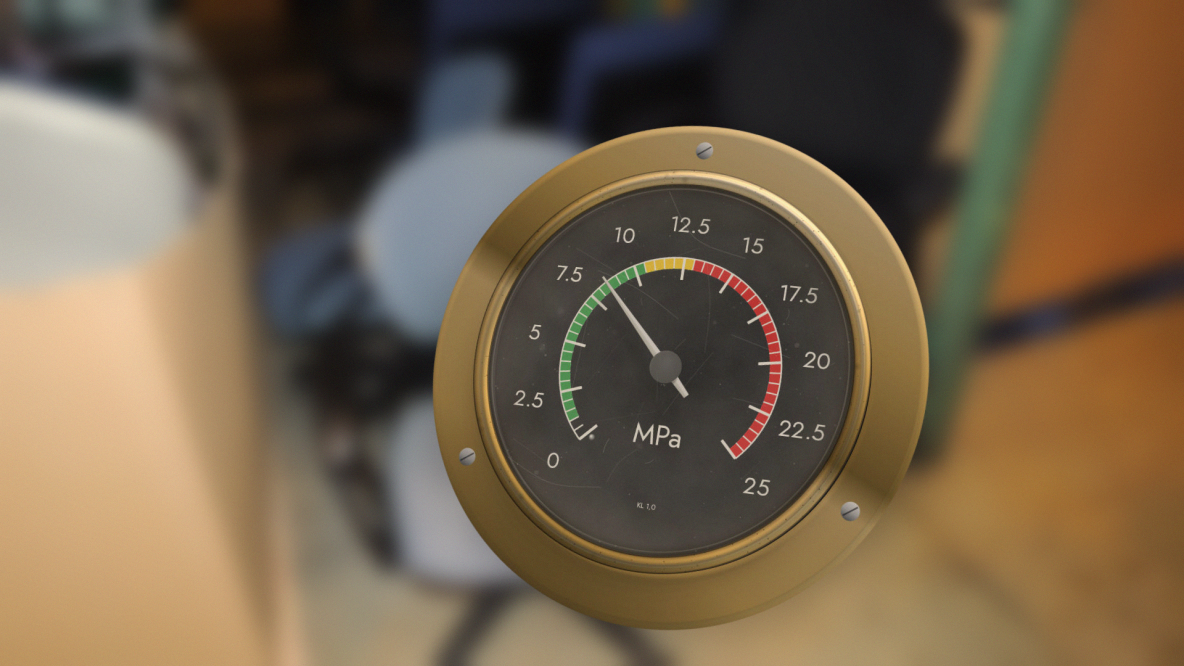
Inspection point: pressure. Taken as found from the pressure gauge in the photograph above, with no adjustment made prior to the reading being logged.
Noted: 8.5 MPa
